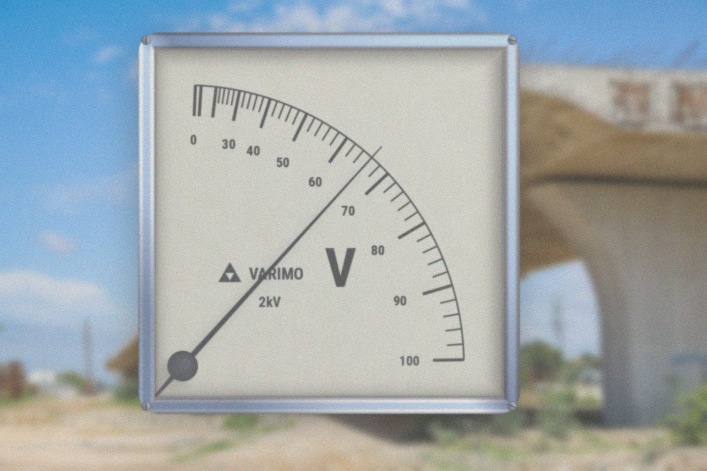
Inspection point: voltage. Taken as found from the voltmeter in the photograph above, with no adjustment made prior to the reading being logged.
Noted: 66 V
